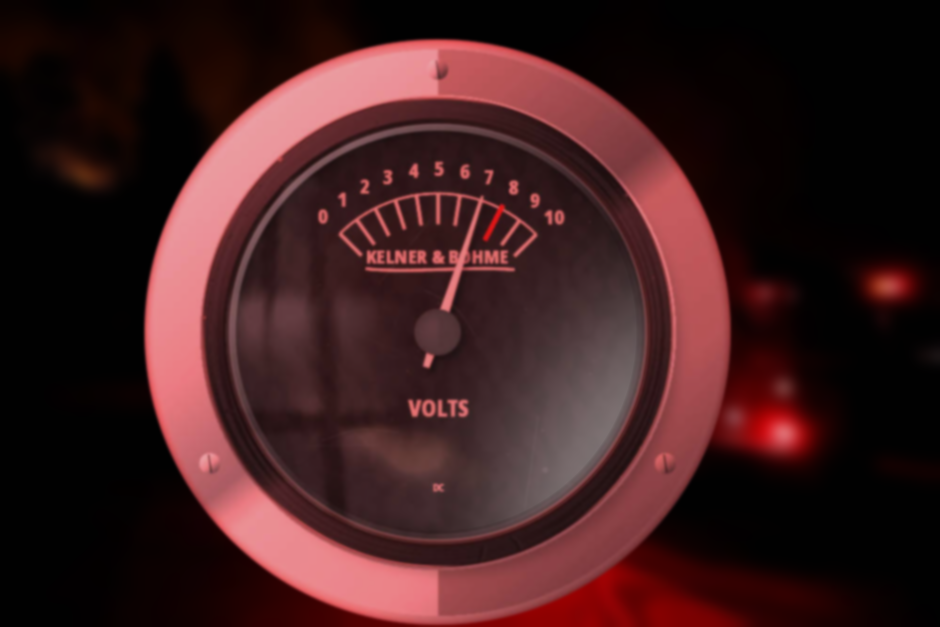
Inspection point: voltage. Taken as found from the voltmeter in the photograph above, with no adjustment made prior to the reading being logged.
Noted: 7 V
